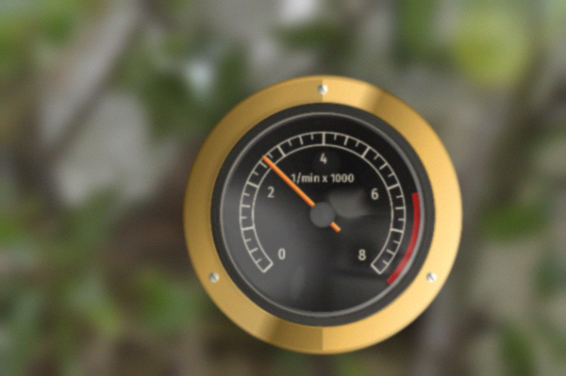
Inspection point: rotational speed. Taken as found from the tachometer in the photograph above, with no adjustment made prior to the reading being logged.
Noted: 2625 rpm
